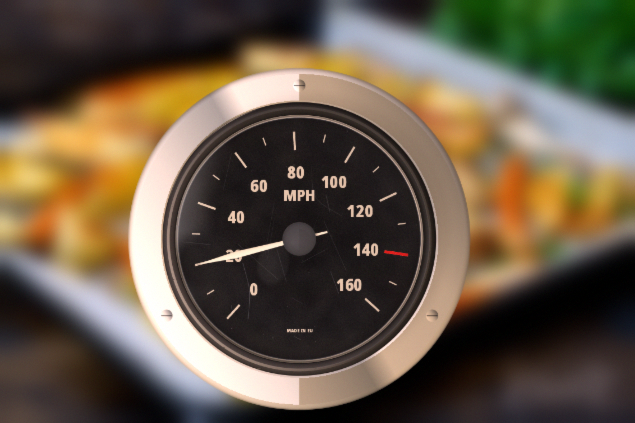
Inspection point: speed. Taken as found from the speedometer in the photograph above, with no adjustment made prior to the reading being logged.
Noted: 20 mph
